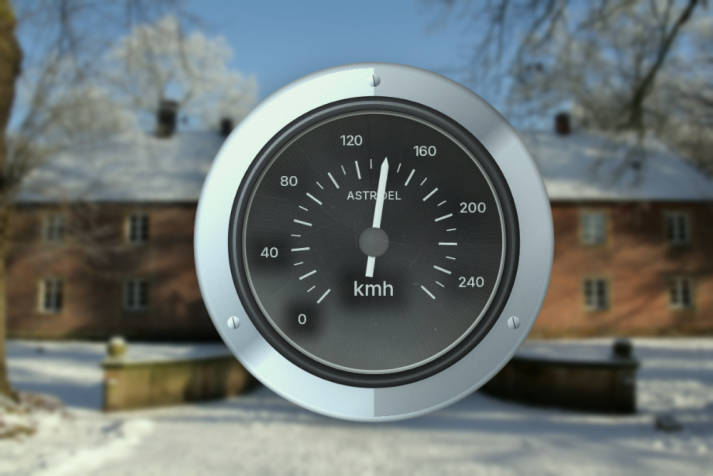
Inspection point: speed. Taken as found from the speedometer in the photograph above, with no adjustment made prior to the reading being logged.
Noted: 140 km/h
